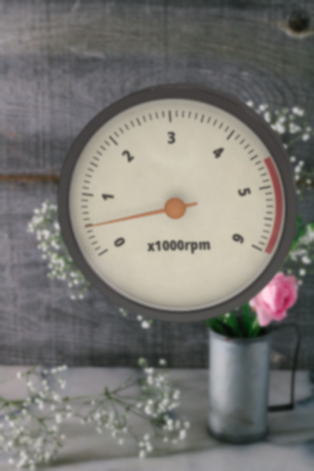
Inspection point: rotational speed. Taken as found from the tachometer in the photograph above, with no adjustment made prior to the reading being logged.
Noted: 500 rpm
